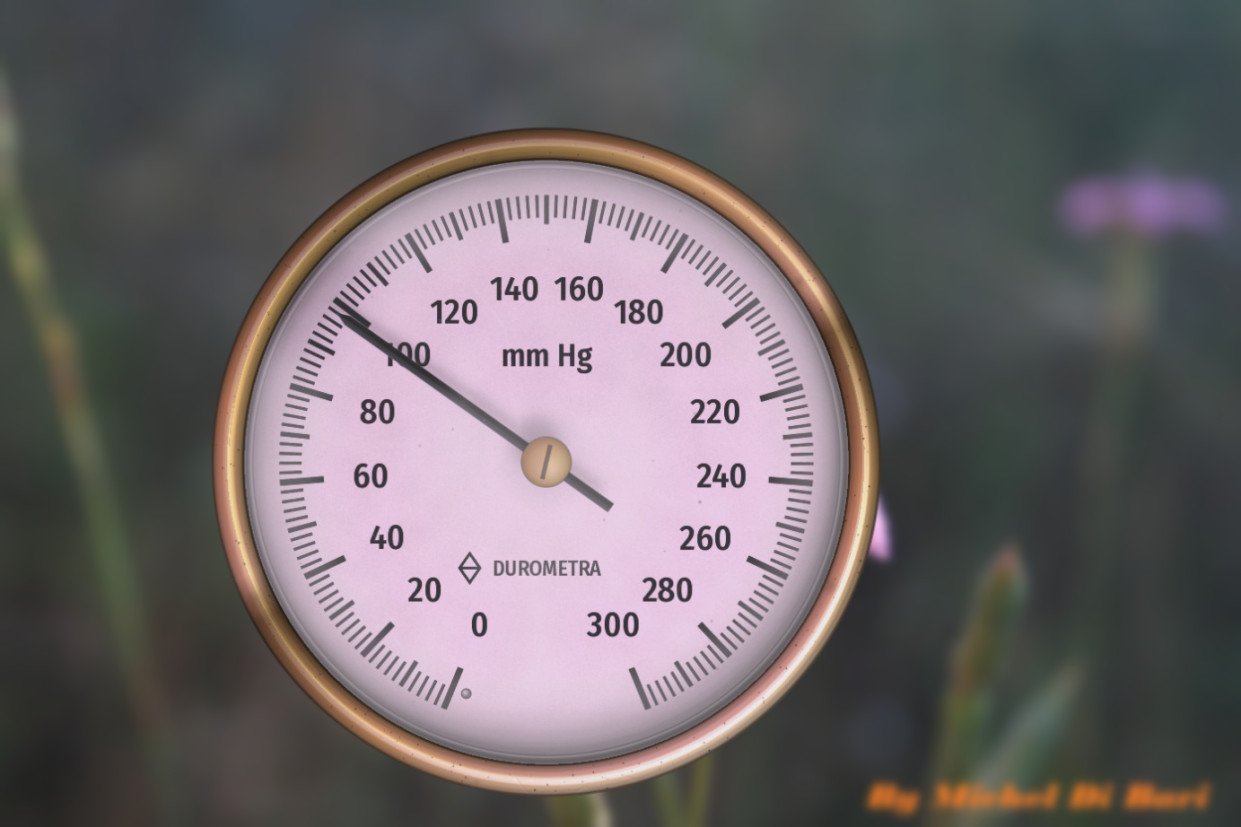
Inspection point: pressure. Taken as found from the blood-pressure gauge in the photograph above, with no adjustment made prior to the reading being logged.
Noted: 98 mmHg
